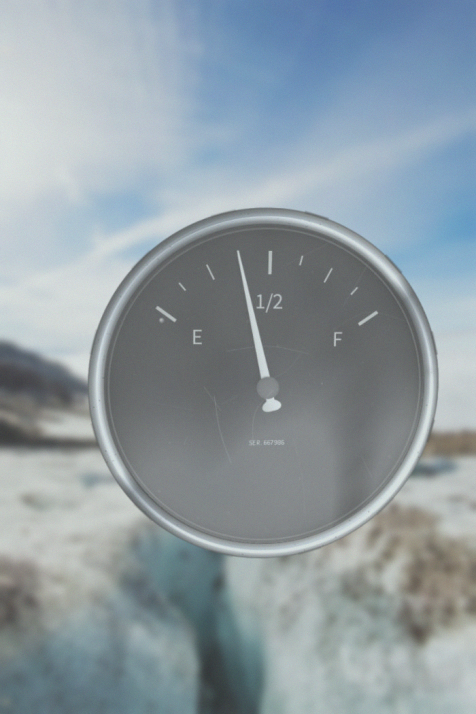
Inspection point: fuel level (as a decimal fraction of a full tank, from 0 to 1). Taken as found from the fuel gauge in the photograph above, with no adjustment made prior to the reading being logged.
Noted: 0.375
